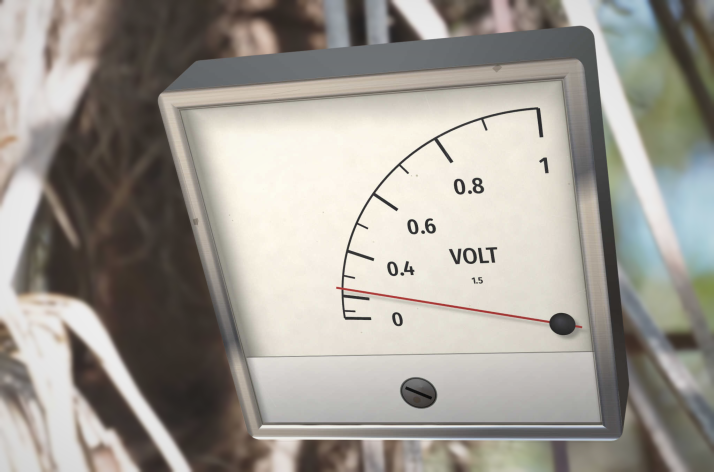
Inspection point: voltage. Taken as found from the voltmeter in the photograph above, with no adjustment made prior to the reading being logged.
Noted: 0.25 V
